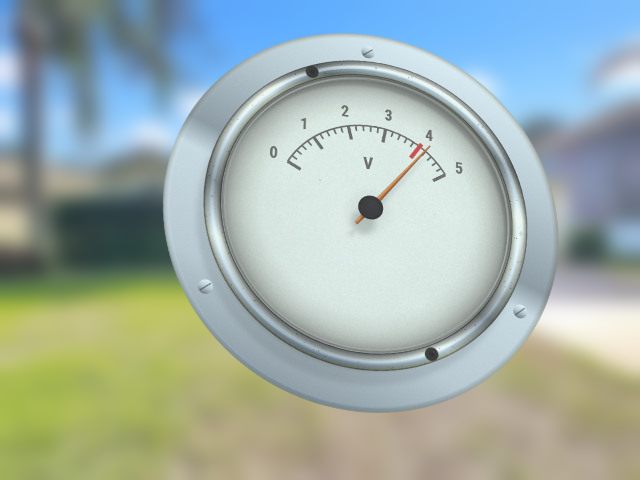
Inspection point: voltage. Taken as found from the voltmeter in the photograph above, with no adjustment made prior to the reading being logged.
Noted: 4.2 V
